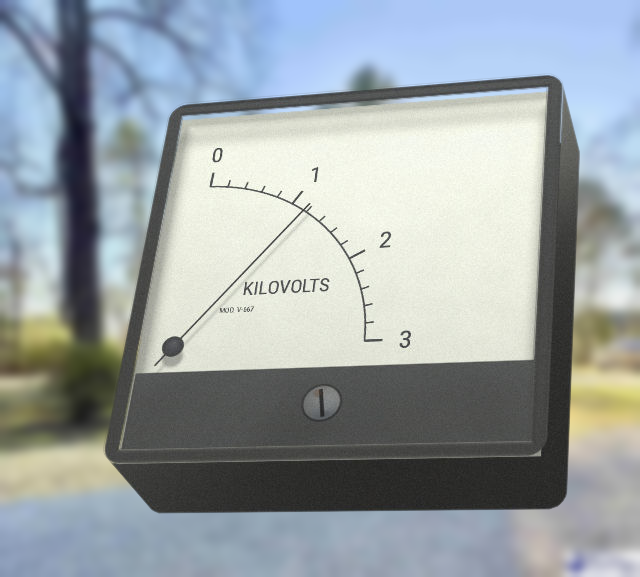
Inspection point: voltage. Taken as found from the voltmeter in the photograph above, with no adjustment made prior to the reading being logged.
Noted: 1.2 kV
